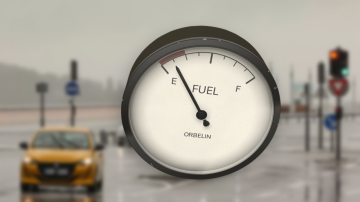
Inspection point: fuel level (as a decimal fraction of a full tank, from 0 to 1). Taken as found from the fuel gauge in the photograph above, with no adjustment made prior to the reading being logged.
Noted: 0.125
